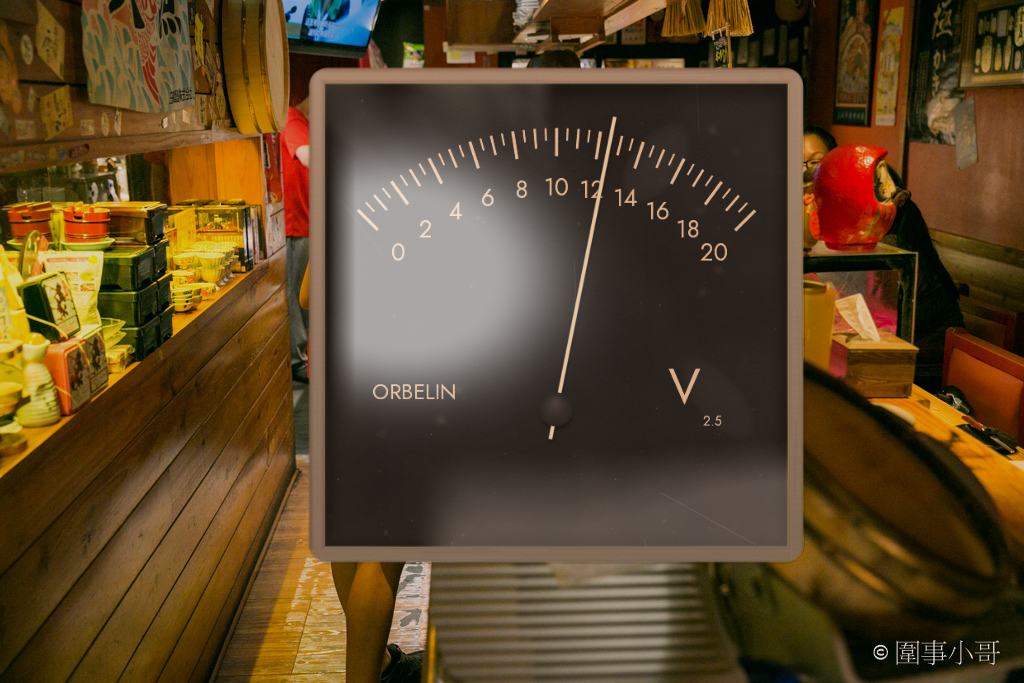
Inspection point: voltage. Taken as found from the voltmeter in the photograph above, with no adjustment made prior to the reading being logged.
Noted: 12.5 V
